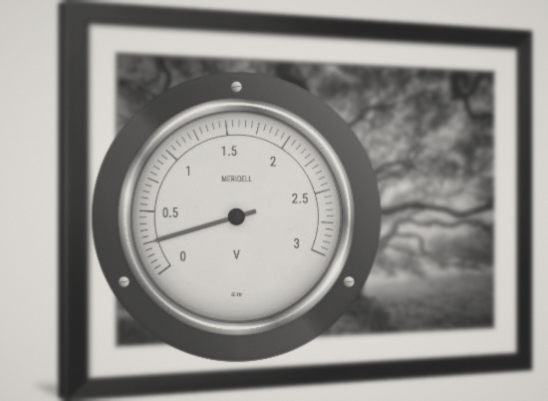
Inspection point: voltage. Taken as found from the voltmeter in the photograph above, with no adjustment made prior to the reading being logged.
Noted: 0.25 V
